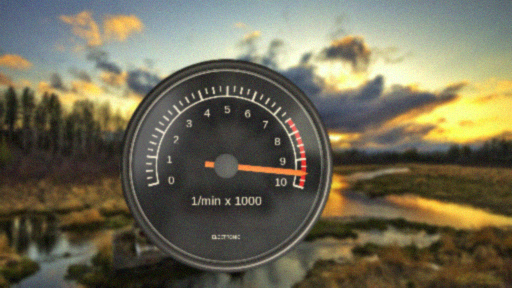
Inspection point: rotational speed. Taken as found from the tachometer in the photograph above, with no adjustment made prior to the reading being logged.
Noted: 9500 rpm
